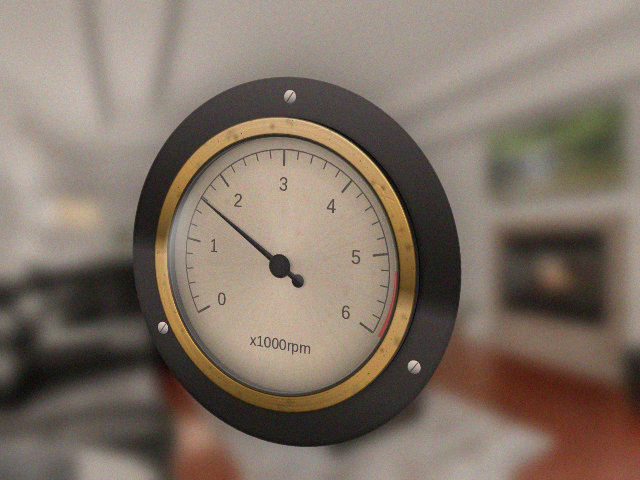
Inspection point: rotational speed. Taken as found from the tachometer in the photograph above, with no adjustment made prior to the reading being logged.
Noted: 1600 rpm
